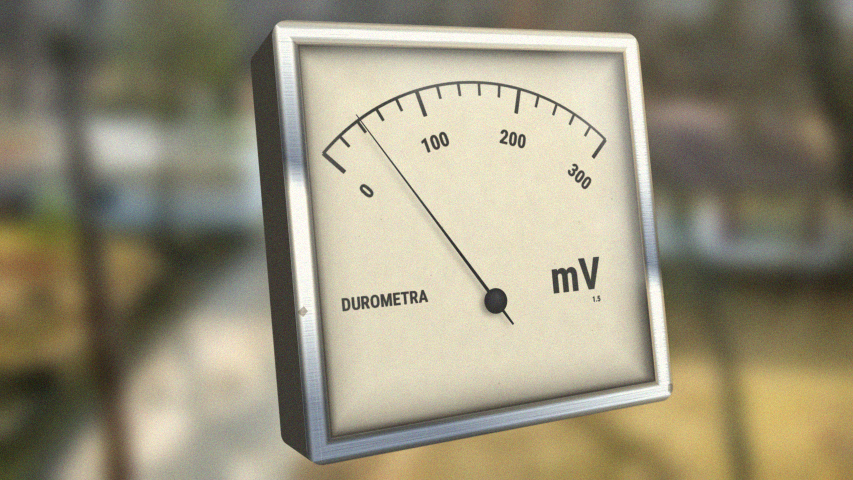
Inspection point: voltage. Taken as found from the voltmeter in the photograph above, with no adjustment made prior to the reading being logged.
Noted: 40 mV
